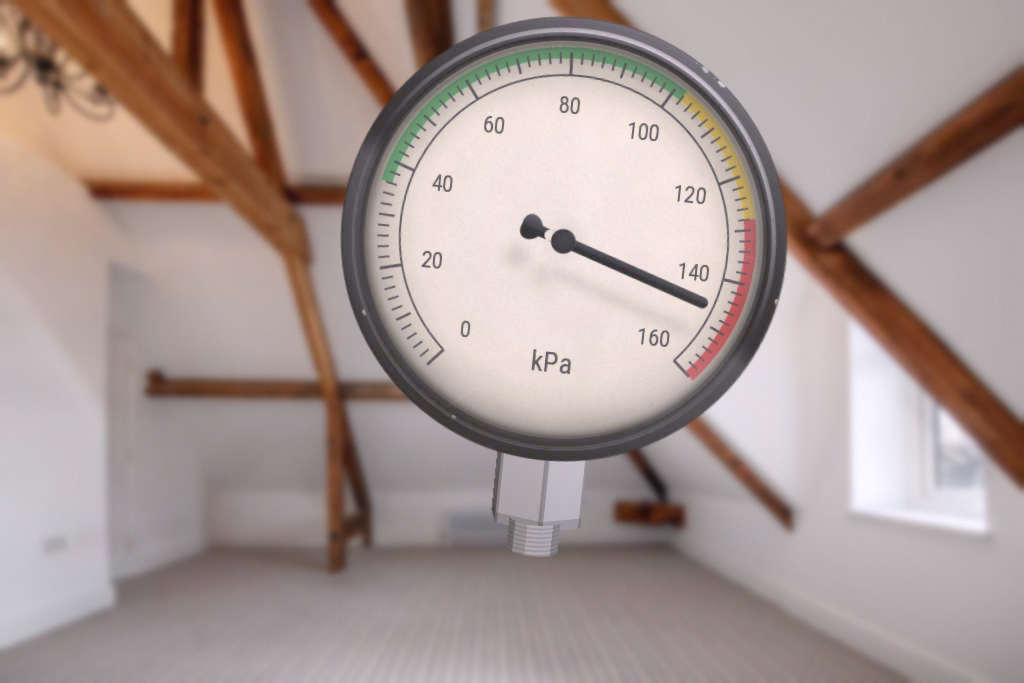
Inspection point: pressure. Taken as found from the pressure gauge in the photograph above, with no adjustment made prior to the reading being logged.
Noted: 146 kPa
